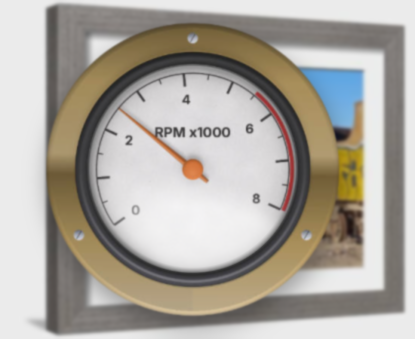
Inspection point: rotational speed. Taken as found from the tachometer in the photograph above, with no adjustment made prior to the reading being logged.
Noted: 2500 rpm
